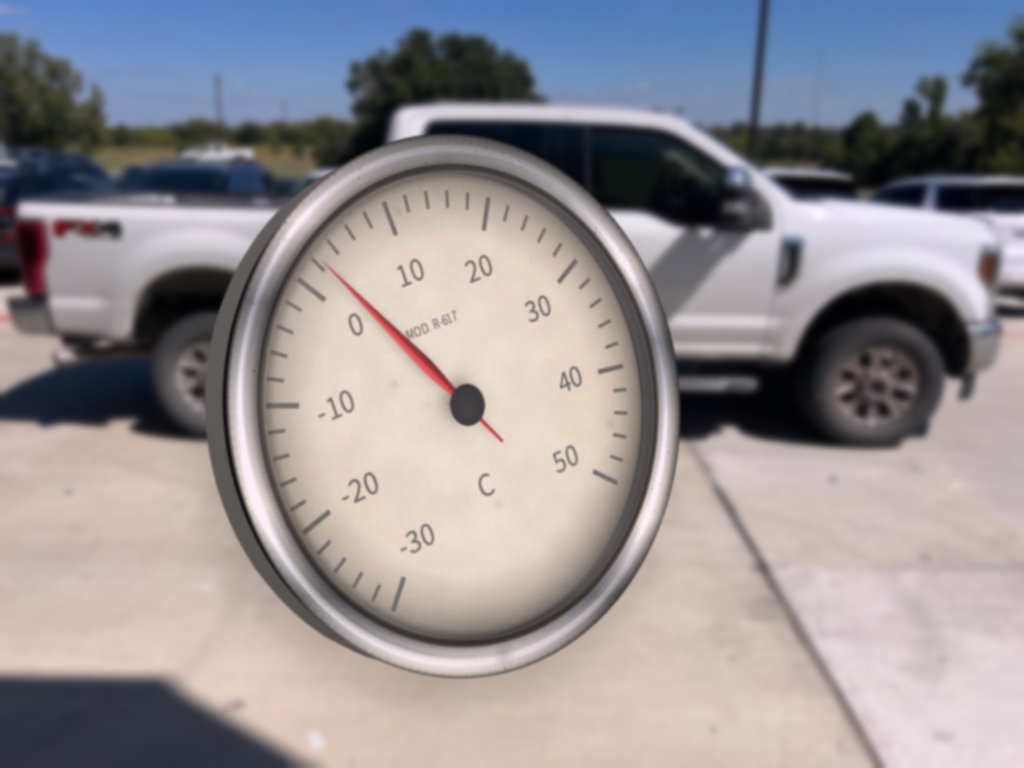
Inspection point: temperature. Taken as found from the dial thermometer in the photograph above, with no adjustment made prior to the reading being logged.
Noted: 2 °C
